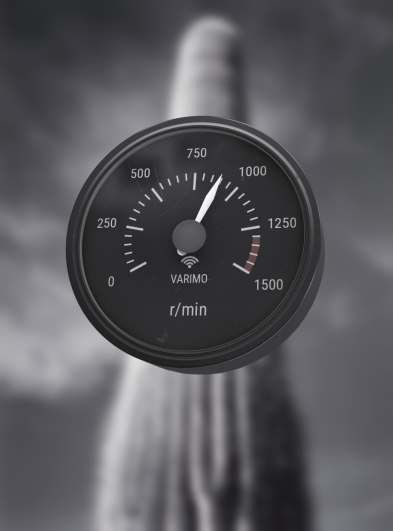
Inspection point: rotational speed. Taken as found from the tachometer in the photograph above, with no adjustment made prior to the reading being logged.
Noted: 900 rpm
